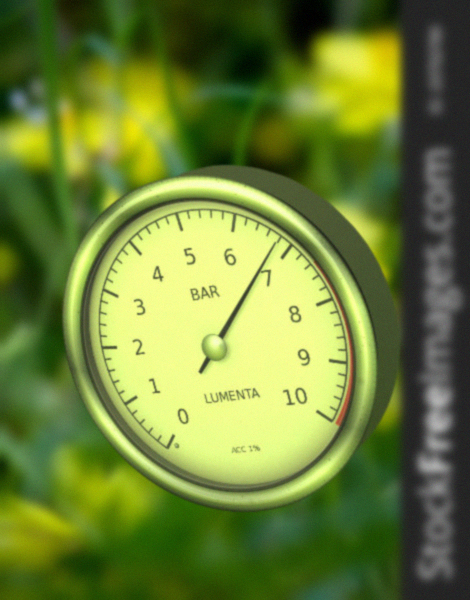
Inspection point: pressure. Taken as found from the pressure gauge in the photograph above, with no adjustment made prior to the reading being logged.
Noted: 6.8 bar
